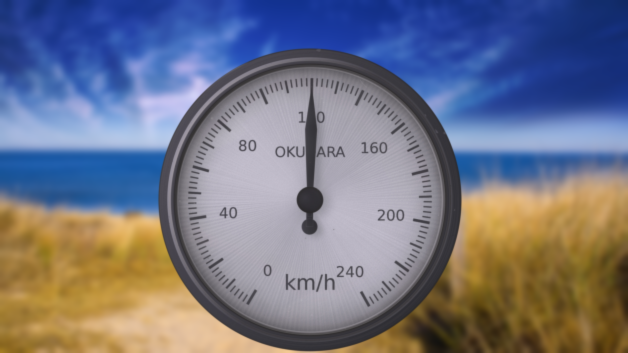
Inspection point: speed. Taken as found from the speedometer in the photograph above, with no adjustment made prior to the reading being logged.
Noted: 120 km/h
